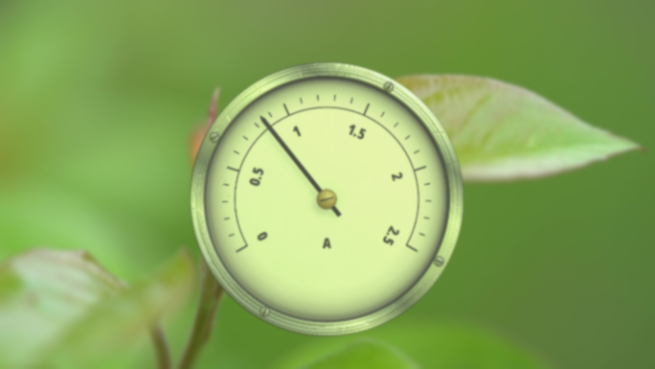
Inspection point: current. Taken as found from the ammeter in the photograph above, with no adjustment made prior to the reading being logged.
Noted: 0.85 A
